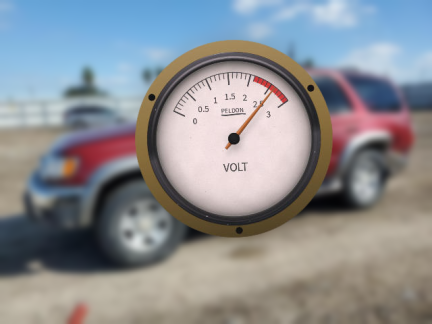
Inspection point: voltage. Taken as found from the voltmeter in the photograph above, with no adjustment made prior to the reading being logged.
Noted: 2.6 V
